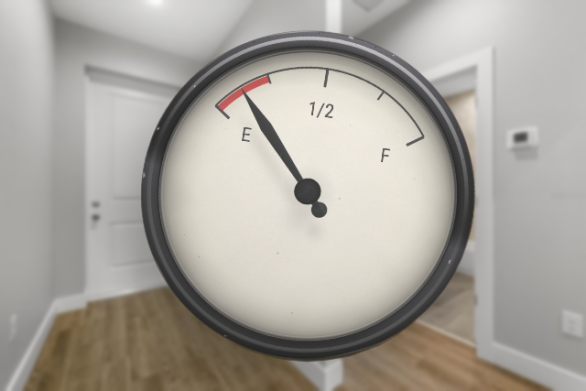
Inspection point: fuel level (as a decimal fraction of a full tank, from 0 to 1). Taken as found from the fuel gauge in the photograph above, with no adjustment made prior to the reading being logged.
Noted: 0.125
